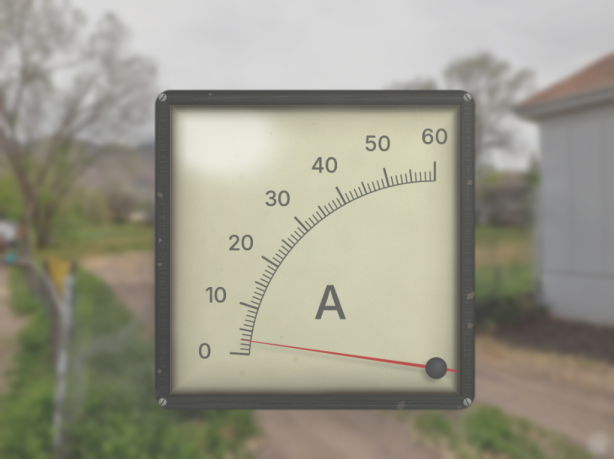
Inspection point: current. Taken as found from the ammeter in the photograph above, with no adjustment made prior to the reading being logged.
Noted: 3 A
